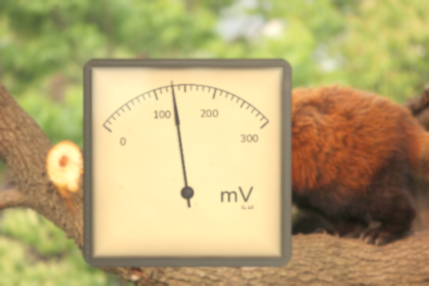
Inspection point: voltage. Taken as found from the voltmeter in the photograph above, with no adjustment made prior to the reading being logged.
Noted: 130 mV
